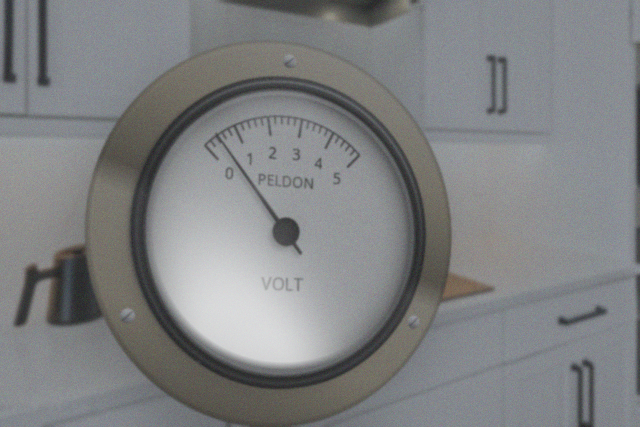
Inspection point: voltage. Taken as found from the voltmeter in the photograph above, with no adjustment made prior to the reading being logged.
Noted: 0.4 V
